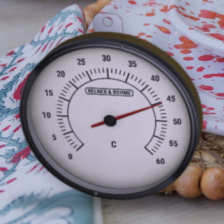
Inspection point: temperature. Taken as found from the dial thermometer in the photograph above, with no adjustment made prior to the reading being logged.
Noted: 45 °C
